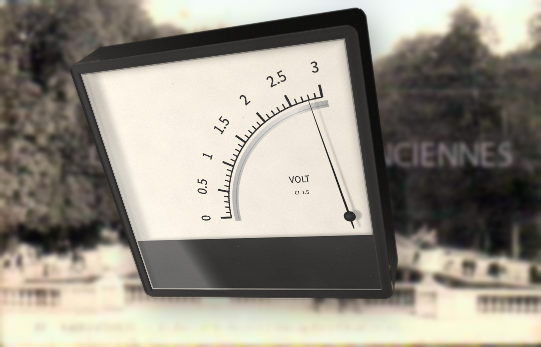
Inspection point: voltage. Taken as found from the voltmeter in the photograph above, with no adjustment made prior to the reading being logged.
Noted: 2.8 V
